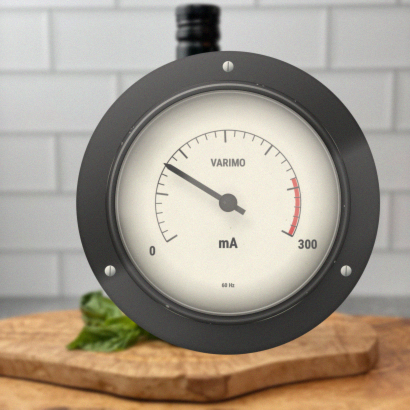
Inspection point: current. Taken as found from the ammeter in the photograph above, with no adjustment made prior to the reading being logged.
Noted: 80 mA
